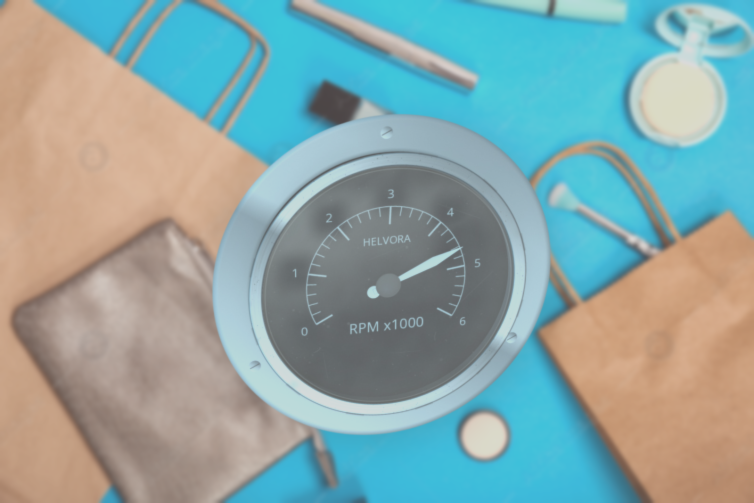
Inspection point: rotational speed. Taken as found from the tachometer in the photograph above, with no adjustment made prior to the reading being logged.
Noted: 4600 rpm
